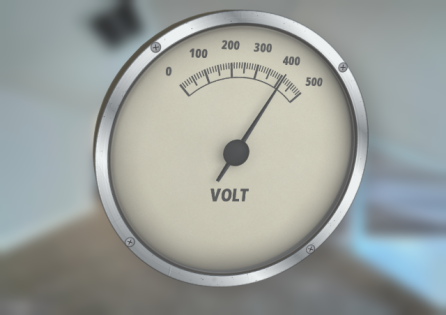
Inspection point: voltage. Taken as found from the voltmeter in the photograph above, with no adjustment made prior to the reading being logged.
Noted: 400 V
